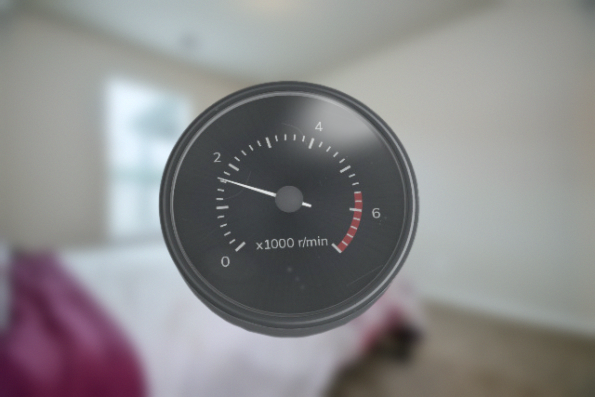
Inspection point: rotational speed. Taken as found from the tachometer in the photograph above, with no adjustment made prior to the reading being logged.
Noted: 1600 rpm
